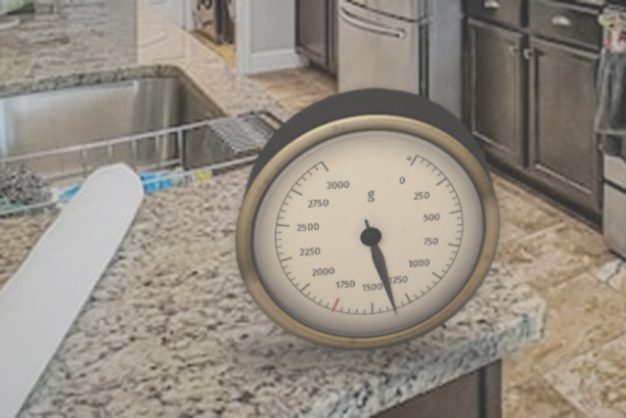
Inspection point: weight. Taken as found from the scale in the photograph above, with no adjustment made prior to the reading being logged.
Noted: 1350 g
